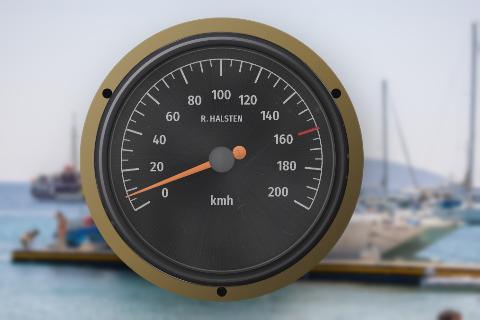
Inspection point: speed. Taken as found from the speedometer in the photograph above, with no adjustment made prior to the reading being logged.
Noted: 7.5 km/h
